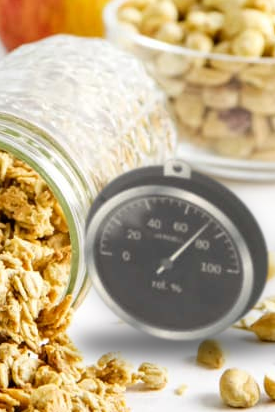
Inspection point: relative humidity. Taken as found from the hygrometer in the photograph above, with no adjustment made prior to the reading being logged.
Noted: 72 %
